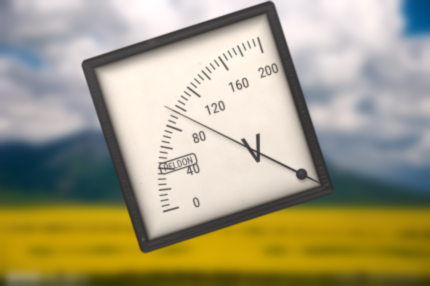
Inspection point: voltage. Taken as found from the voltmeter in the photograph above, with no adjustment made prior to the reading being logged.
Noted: 95 V
